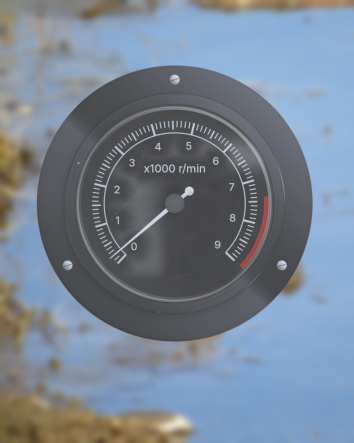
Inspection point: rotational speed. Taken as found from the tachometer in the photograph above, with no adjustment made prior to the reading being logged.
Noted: 200 rpm
